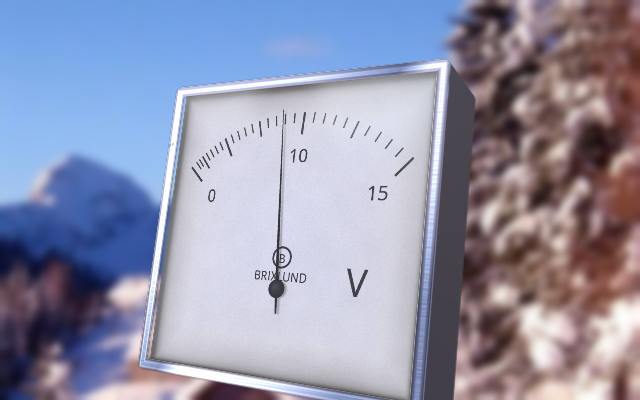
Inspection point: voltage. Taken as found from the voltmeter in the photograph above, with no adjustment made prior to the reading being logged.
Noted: 9 V
